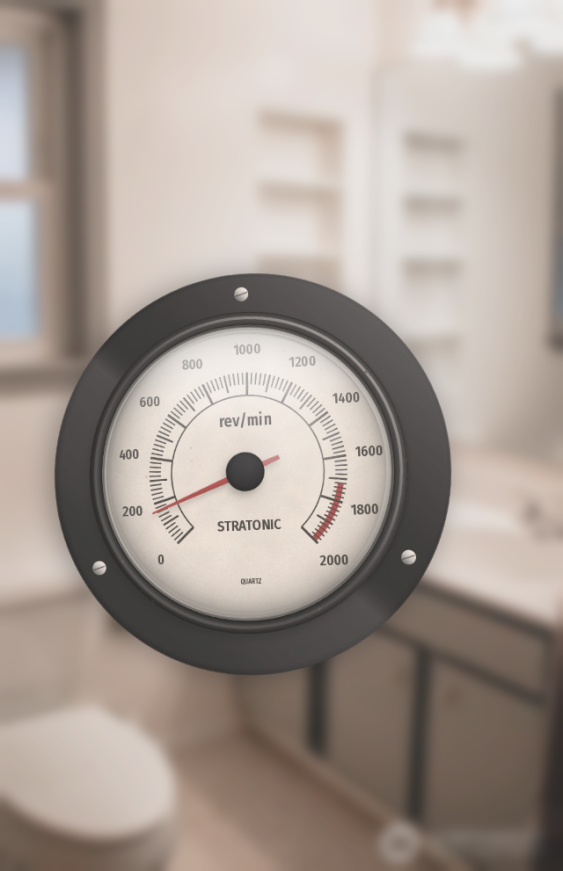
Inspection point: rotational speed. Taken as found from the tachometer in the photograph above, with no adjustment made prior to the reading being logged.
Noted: 160 rpm
